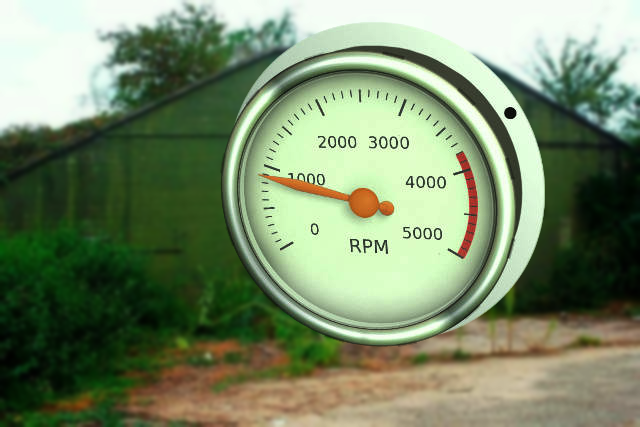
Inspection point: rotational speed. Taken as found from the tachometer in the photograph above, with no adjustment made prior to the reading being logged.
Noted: 900 rpm
